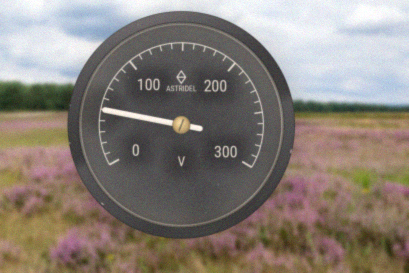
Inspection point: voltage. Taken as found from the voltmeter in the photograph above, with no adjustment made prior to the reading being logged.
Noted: 50 V
